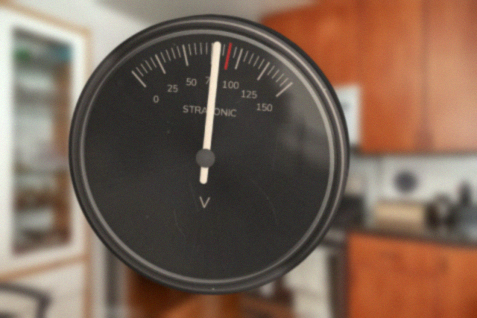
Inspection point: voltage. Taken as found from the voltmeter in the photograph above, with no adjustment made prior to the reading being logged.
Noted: 80 V
